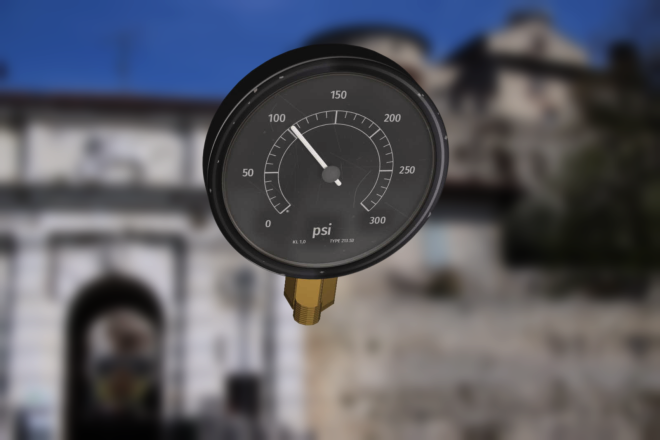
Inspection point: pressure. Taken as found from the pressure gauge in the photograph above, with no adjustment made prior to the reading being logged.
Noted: 105 psi
